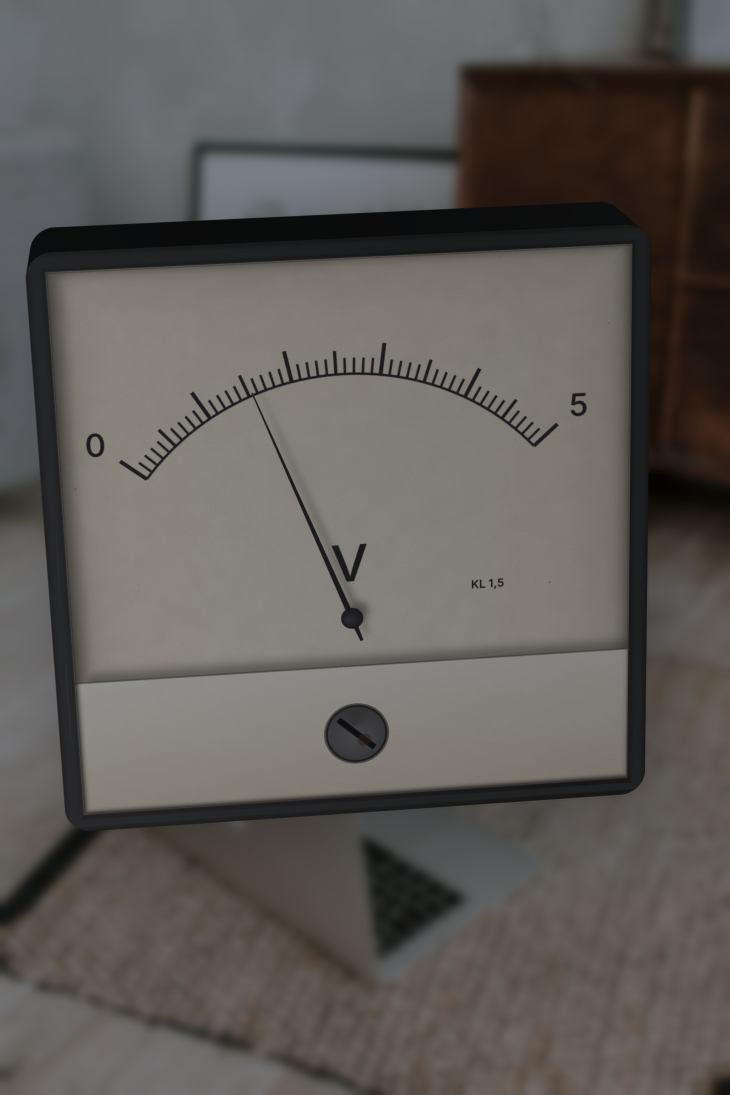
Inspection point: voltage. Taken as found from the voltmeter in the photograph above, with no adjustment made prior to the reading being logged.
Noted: 1.55 V
